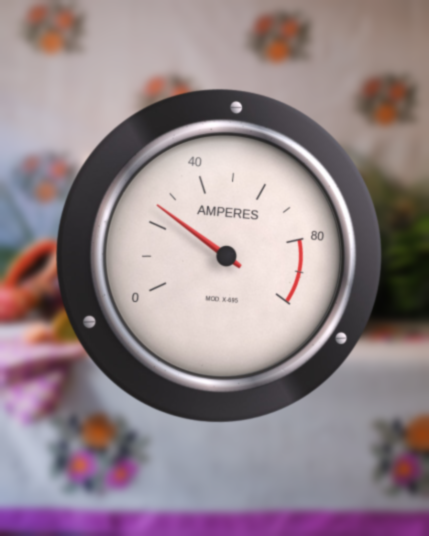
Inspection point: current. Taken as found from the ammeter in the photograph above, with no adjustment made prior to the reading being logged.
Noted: 25 A
